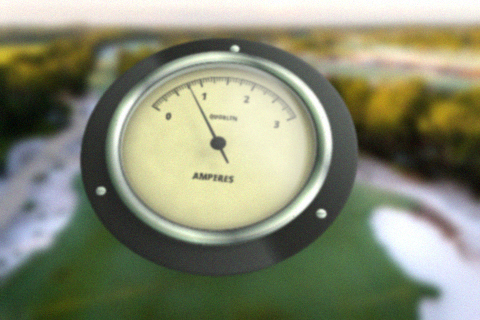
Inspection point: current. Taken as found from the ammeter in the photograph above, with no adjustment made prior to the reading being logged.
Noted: 0.75 A
